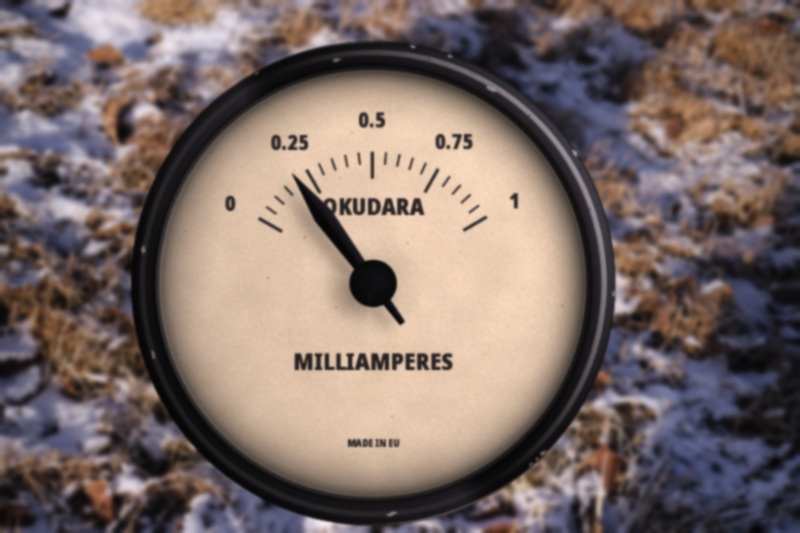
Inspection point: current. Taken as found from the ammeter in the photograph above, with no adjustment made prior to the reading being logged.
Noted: 0.2 mA
